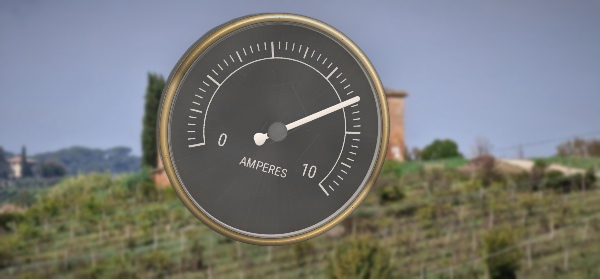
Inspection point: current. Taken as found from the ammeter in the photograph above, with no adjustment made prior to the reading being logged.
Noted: 7 A
